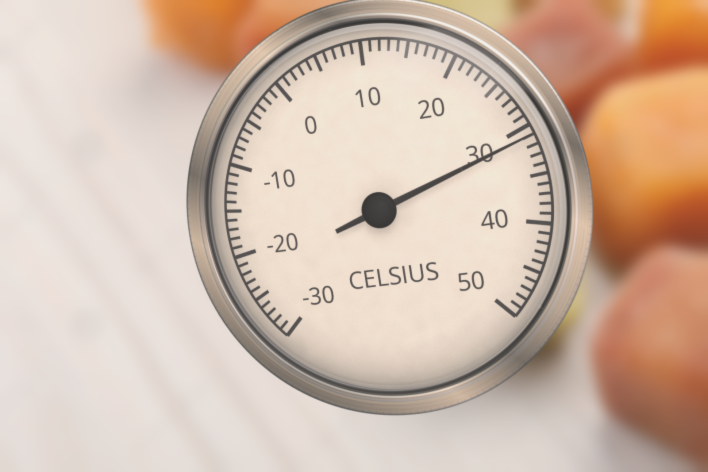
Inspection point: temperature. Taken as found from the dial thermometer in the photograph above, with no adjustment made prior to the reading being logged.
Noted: 31 °C
